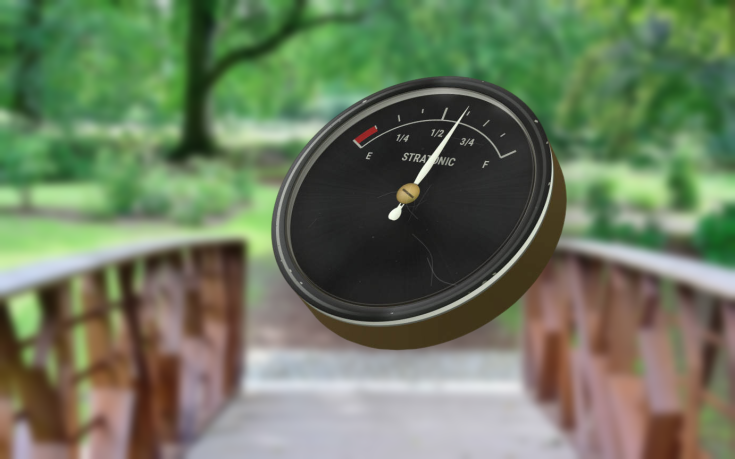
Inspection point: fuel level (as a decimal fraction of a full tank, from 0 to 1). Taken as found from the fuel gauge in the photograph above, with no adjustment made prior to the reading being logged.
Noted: 0.625
